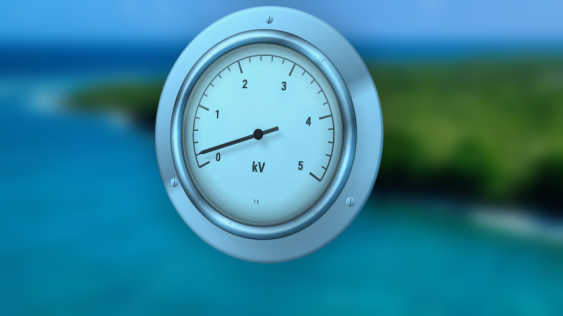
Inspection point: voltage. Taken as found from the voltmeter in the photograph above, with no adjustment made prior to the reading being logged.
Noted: 0.2 kV
